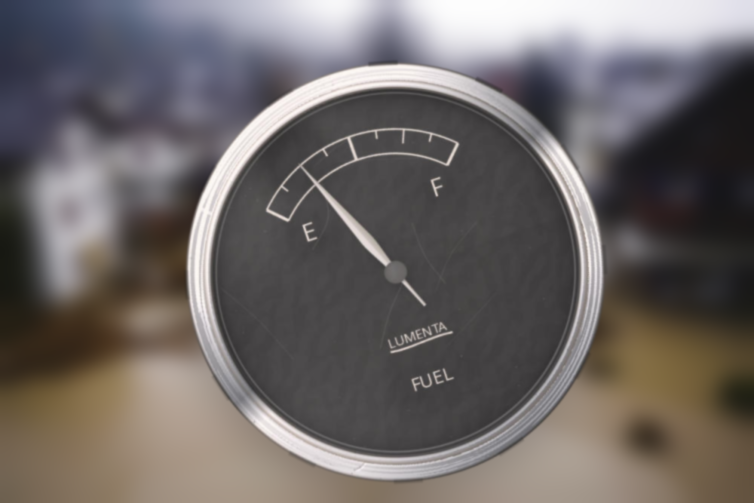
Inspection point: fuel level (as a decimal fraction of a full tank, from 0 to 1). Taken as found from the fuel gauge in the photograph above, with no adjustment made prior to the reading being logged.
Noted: 0.25
